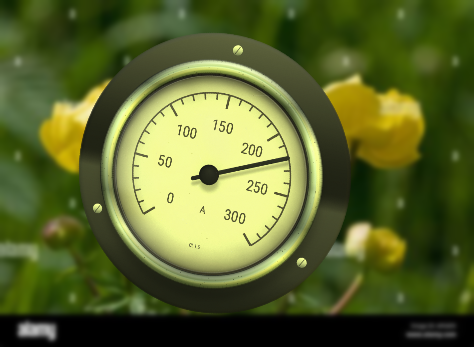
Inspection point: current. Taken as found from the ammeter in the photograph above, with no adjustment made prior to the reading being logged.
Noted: 220 A
